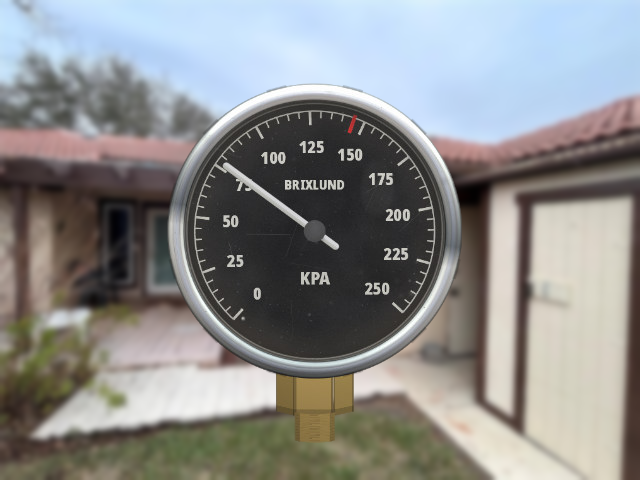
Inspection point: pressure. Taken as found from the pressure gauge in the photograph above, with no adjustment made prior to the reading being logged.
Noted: 77.5 kPa
